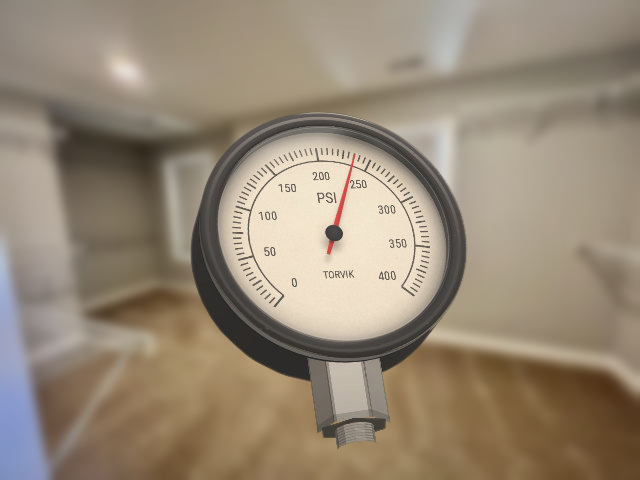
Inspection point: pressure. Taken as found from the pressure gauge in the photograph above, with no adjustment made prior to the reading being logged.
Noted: 235 psi
